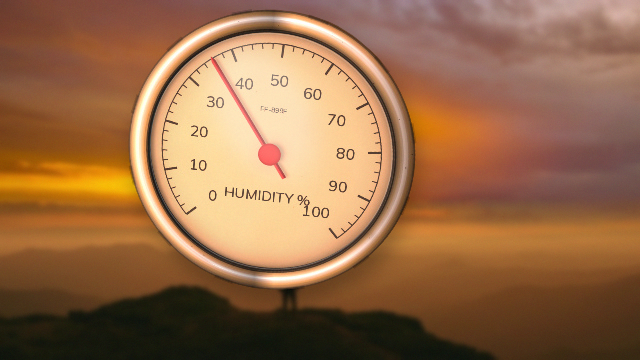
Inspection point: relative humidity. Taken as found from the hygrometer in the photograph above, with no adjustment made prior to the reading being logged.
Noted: 36 %
